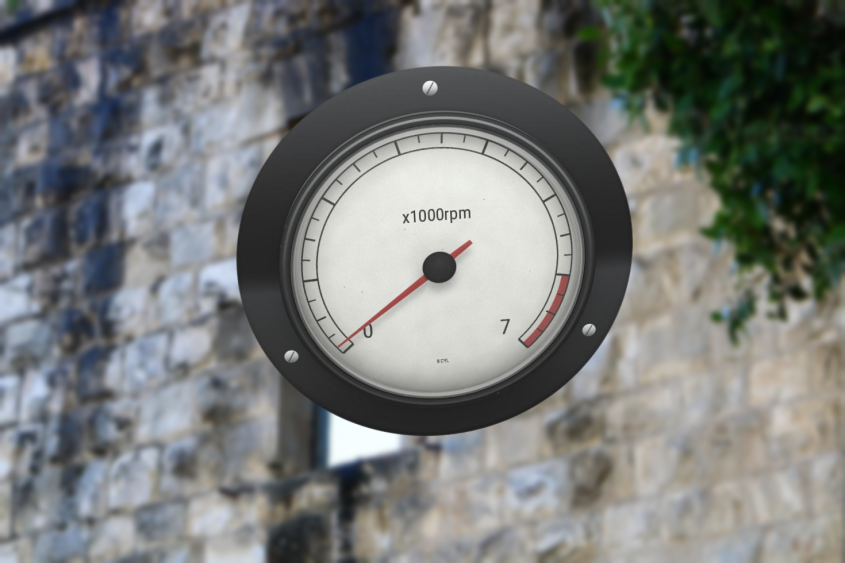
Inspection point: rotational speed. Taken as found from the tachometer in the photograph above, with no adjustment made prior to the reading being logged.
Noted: 125 rpm
